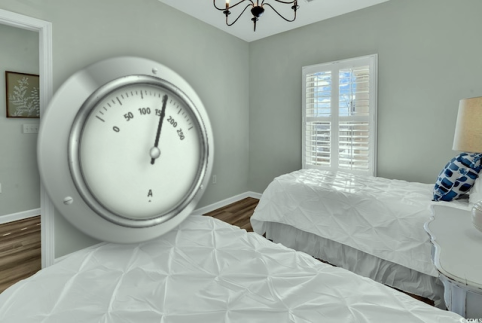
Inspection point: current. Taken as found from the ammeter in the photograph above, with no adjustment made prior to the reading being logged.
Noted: 150 A
